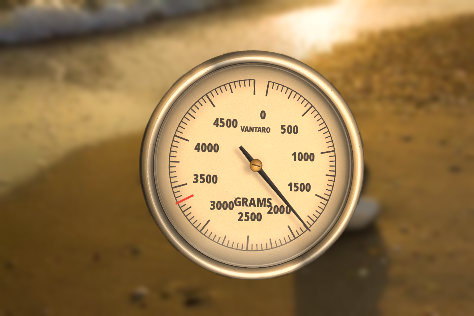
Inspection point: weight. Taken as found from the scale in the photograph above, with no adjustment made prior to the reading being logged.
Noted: 1850 g
